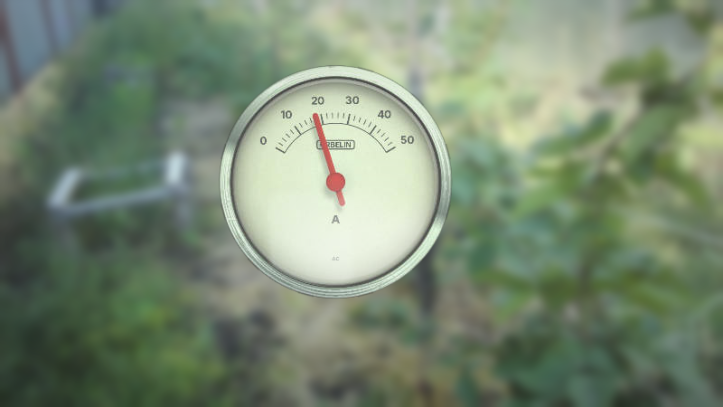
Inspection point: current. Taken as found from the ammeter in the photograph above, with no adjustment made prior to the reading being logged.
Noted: 18 A
